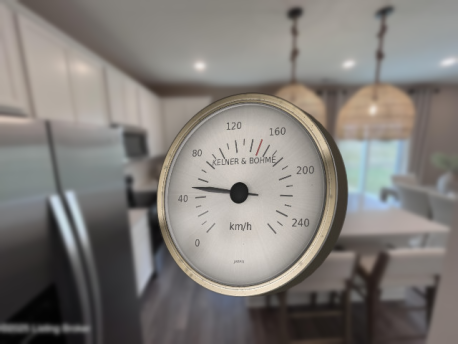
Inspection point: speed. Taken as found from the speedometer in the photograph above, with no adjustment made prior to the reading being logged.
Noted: 50 km/h
